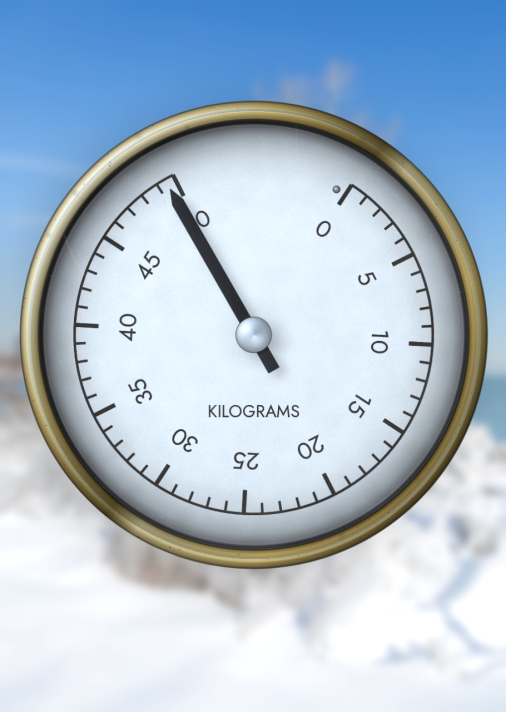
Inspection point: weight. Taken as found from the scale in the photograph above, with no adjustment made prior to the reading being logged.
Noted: 49.5 kg
